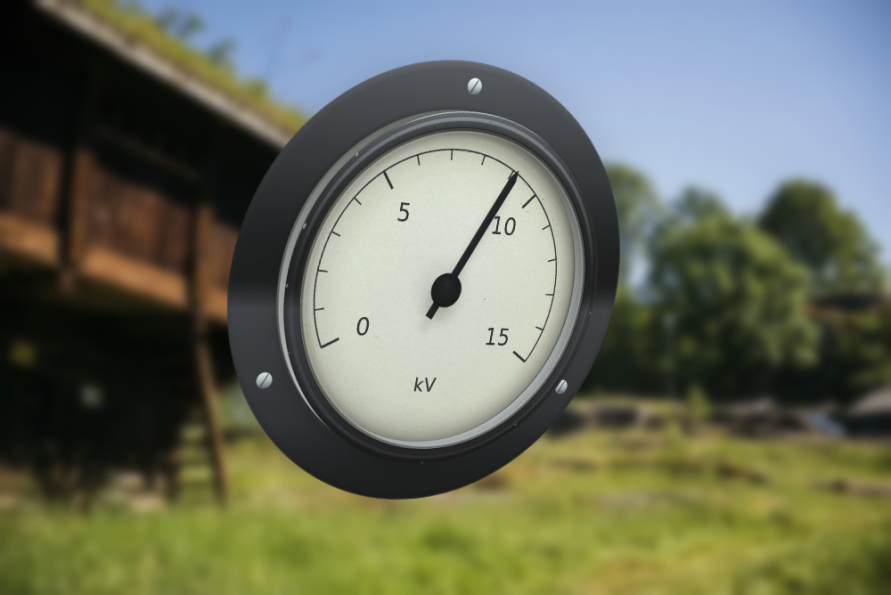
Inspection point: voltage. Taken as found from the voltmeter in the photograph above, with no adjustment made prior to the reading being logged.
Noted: 9 kV
